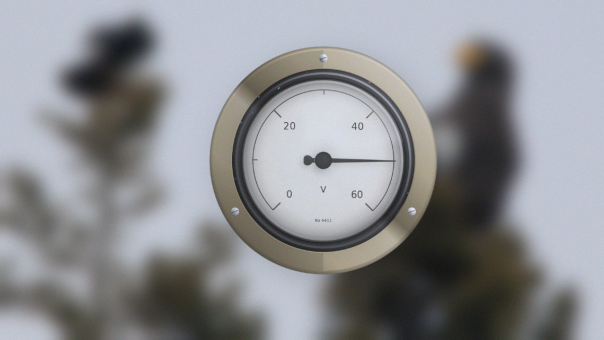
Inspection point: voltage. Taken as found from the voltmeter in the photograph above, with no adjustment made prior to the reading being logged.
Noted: 50 V
